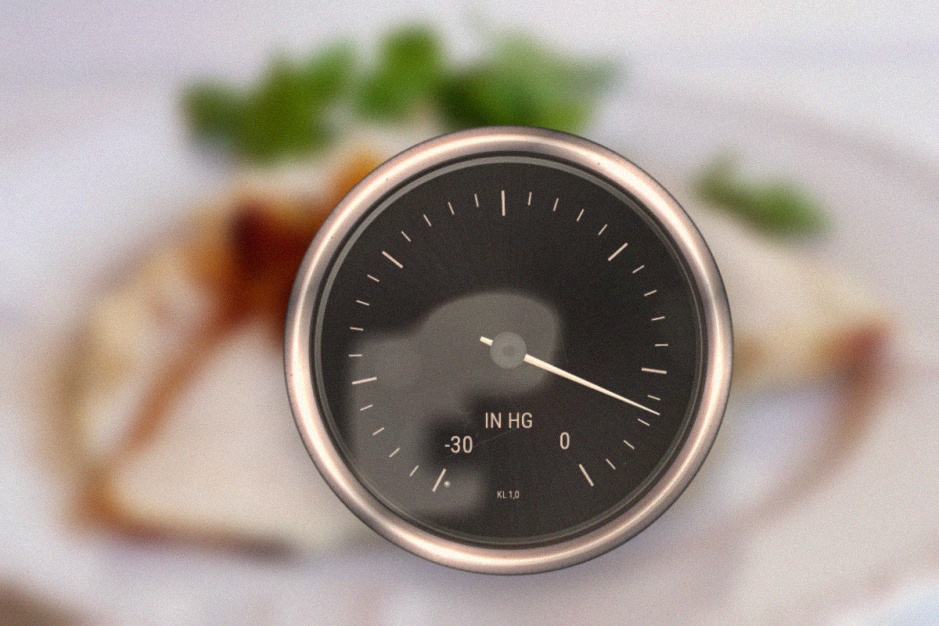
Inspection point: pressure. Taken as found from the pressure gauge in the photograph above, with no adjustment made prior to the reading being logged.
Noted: -3.5 inHg
